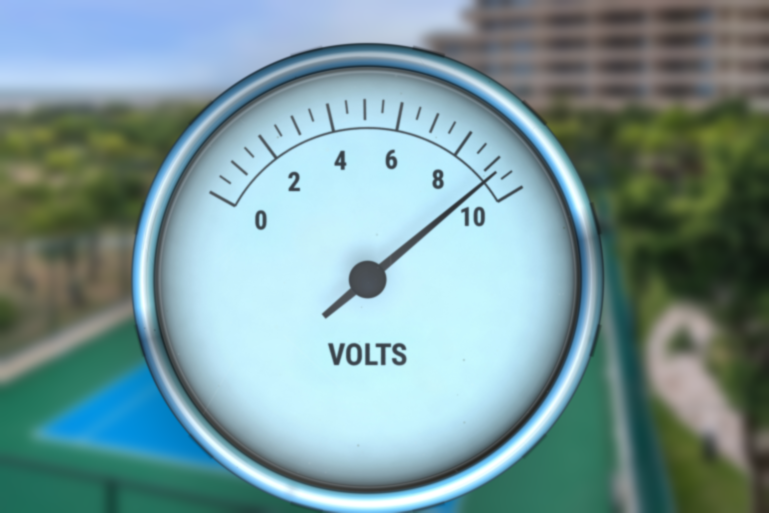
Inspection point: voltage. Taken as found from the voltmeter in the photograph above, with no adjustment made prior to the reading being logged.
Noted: 9.25 V
